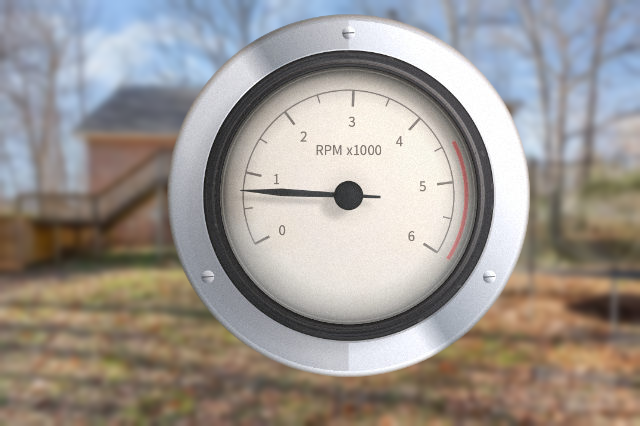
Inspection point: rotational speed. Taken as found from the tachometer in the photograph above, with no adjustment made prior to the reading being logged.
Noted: 750 rpm
